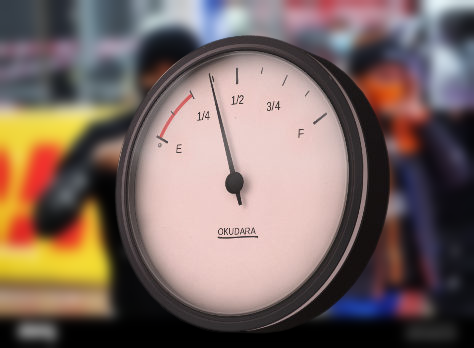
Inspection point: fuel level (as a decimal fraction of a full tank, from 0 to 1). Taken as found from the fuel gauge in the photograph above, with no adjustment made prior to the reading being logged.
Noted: 0.375
